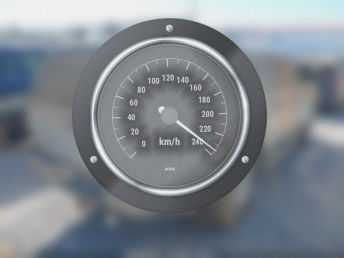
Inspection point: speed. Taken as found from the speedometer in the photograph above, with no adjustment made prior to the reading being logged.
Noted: 235 km/h
